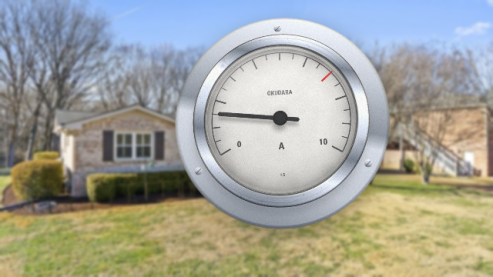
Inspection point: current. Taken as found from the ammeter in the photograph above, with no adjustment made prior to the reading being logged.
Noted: 1.5 A
